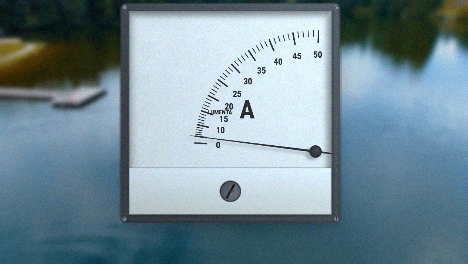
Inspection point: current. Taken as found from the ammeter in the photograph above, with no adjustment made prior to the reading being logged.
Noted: 5 A
